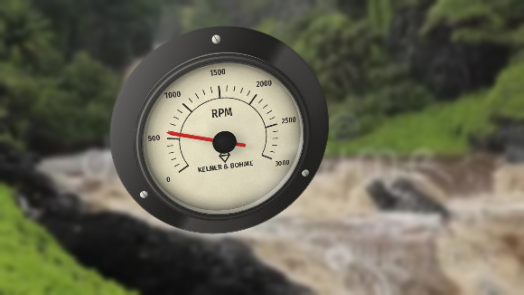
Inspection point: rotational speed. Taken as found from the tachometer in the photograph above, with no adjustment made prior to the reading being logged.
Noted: 600 rpm
